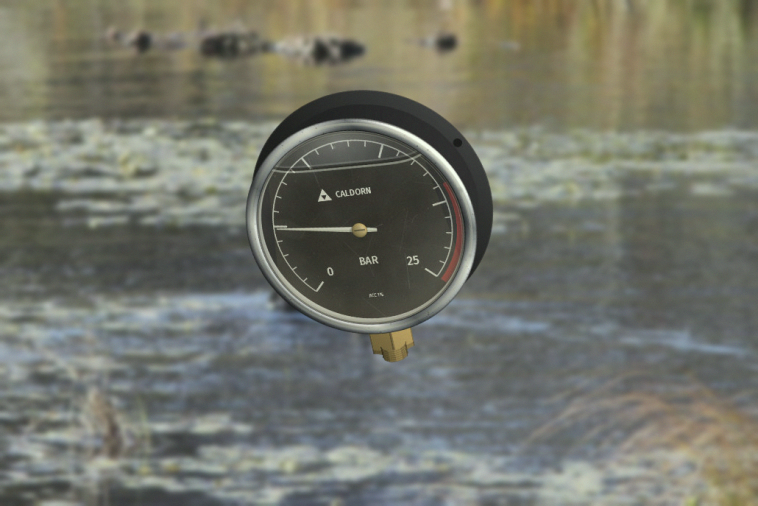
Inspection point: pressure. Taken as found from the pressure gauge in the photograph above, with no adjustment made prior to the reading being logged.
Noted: 5 bar
